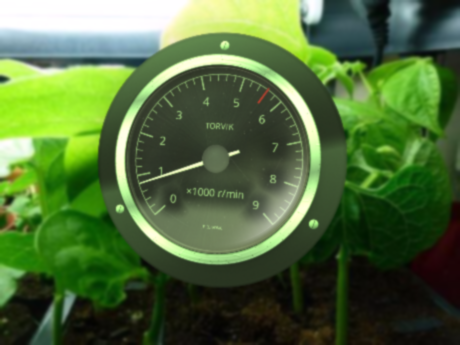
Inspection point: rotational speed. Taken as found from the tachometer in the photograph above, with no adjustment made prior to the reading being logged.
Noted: 800 rpm
